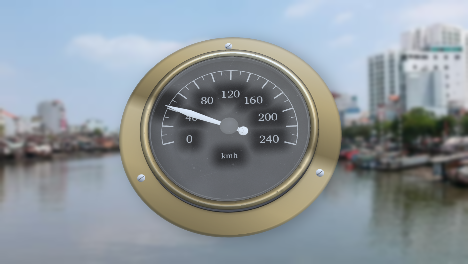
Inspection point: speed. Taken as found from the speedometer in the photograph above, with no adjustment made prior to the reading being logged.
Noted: 40 km/h
